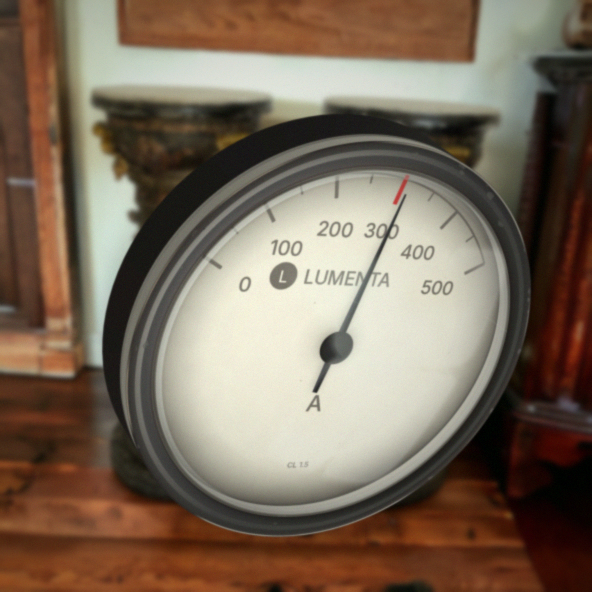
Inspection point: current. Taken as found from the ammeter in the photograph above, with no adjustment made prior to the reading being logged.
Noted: 300 A
